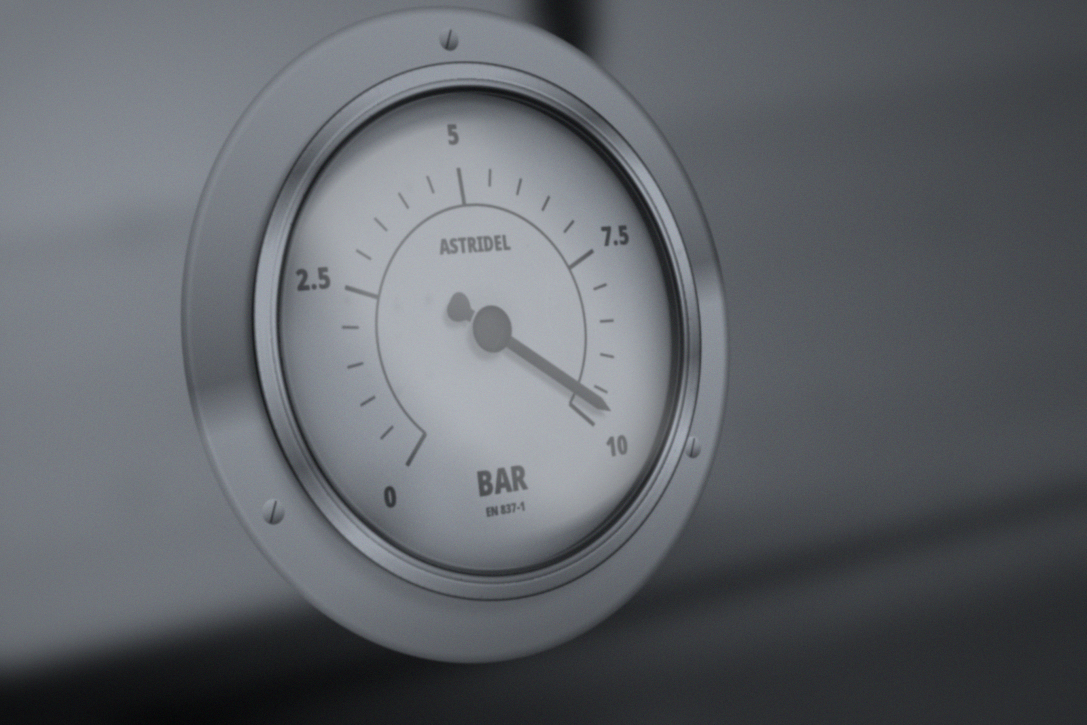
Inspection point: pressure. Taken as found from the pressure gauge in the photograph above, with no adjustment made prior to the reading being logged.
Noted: 9.75 bar
